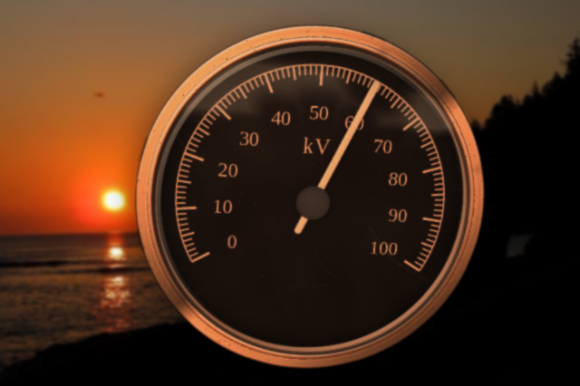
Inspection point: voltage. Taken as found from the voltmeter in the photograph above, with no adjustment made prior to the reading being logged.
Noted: 60 kV
